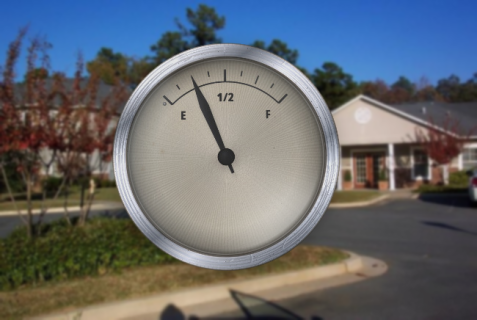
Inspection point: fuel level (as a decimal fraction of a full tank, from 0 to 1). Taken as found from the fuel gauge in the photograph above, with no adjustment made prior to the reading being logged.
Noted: 0.25
